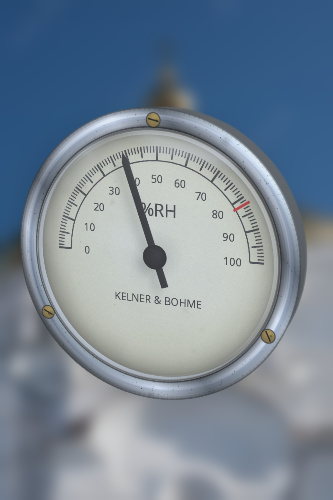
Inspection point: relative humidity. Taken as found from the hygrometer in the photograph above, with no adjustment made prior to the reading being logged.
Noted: 40 %
